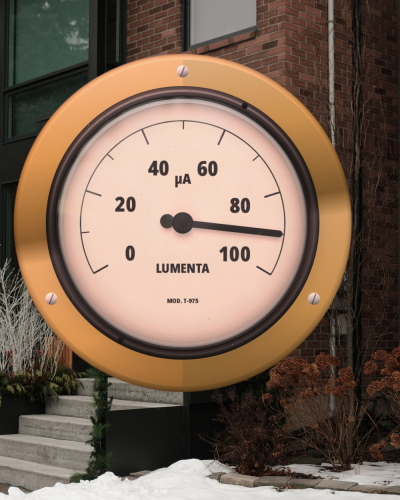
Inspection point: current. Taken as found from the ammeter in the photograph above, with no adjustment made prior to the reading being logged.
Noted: 90 µA
